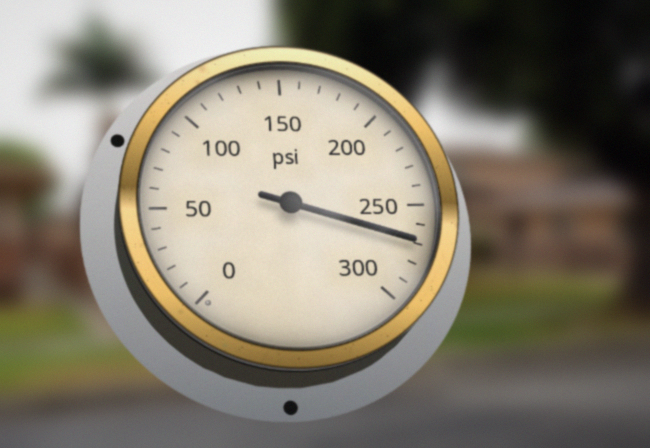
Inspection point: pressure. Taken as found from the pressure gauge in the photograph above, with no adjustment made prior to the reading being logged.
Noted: 270 psi
